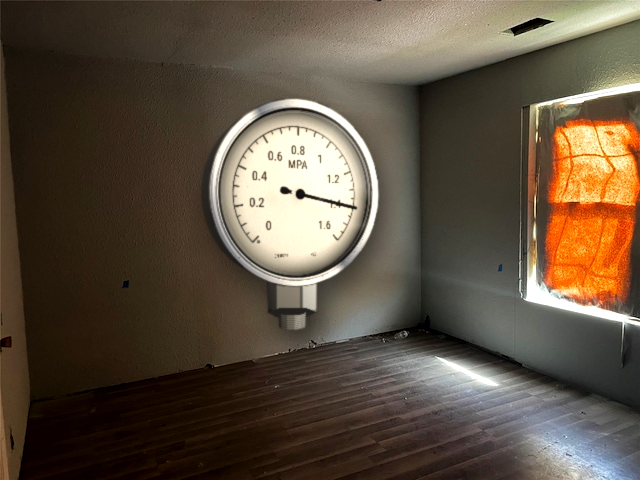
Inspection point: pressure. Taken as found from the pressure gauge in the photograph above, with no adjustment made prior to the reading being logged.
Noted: 1.4 MPa
